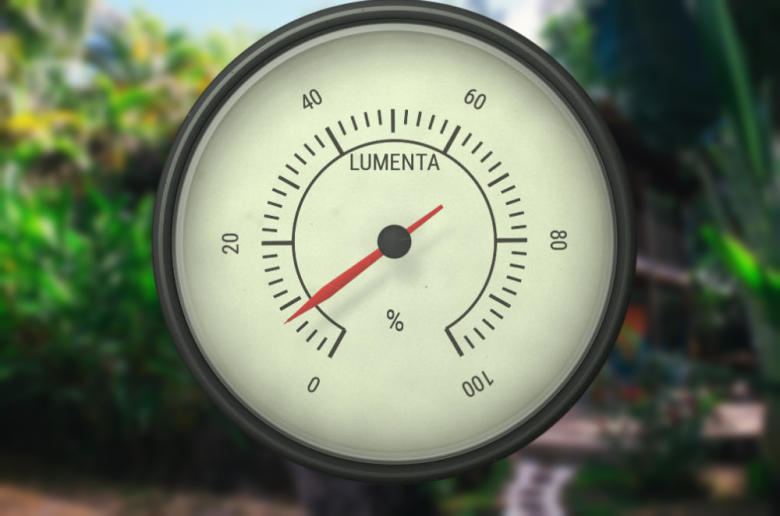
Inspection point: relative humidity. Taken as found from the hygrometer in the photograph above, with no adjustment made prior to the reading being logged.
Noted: 8 %
